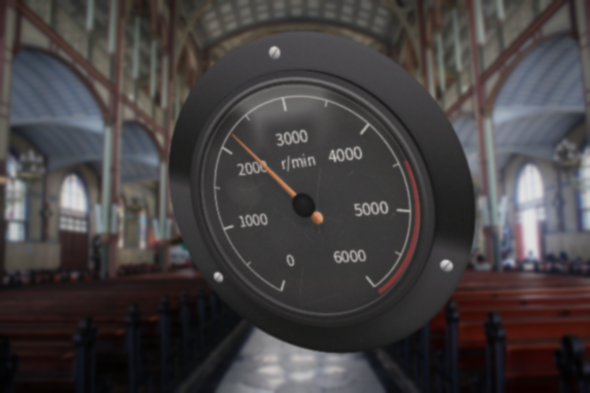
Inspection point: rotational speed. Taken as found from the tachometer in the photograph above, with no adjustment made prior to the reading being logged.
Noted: 2250 rpm
